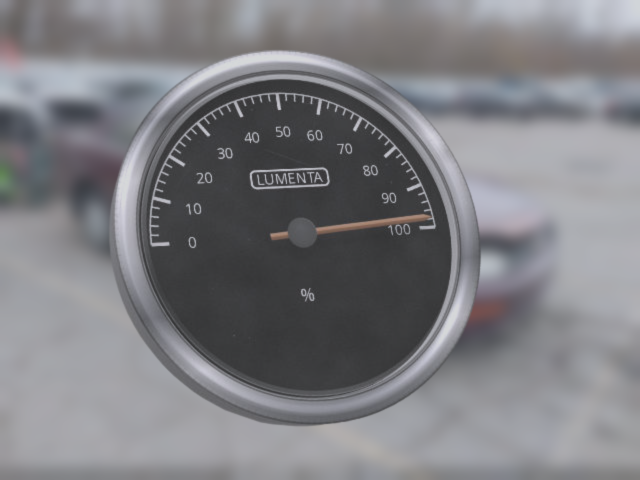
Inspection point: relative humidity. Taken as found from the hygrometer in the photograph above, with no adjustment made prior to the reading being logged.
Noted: 98 %
